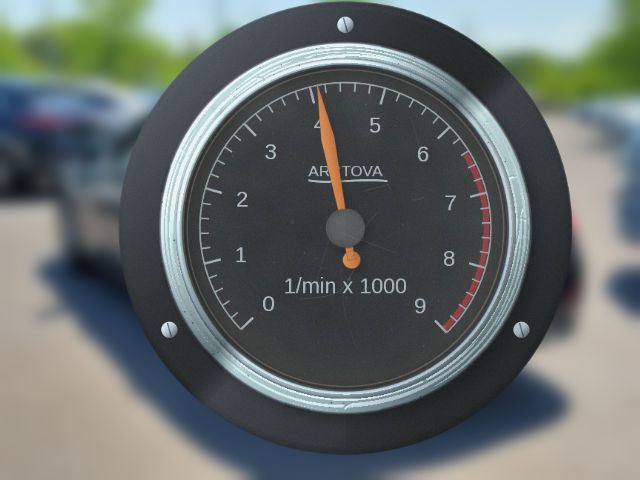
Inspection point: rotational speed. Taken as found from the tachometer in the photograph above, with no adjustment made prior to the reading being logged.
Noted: 4100 rpm
